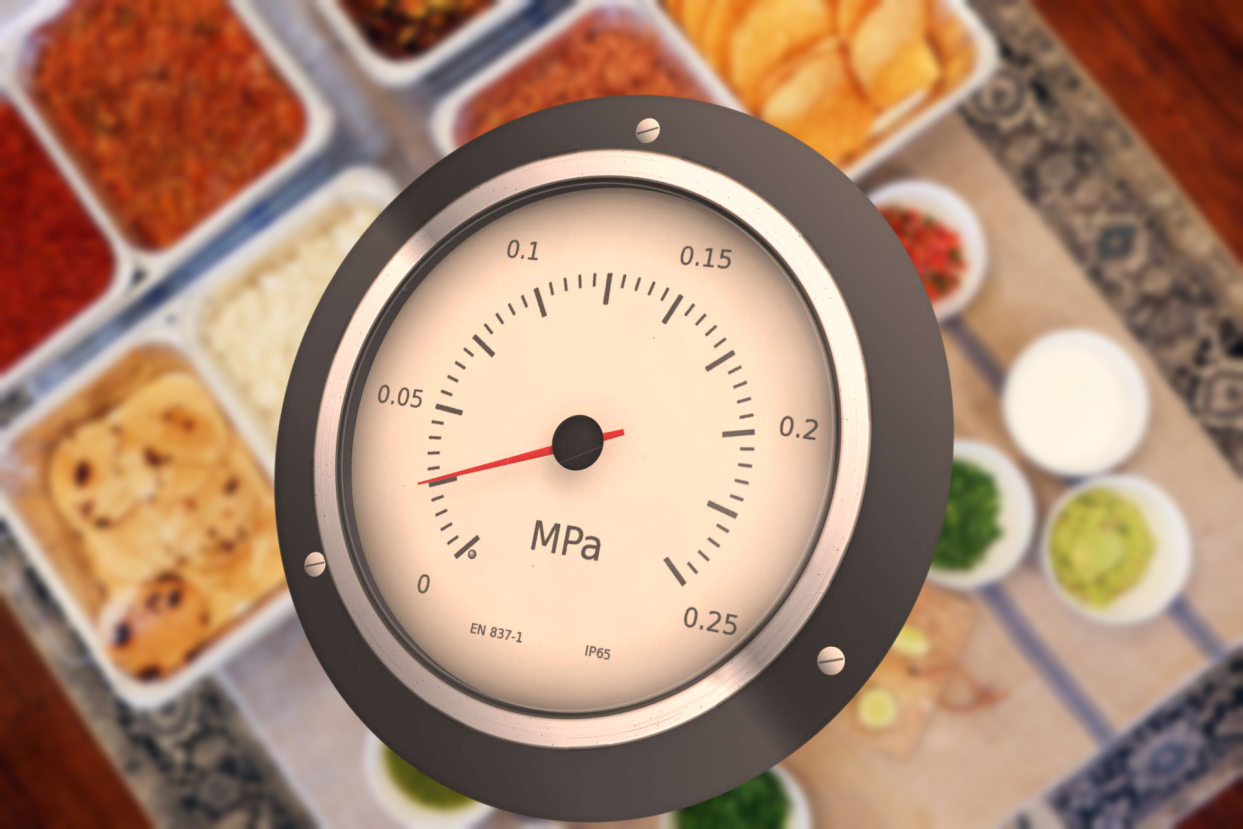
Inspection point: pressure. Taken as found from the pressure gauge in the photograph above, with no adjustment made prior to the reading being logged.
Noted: 0.025 MPa
